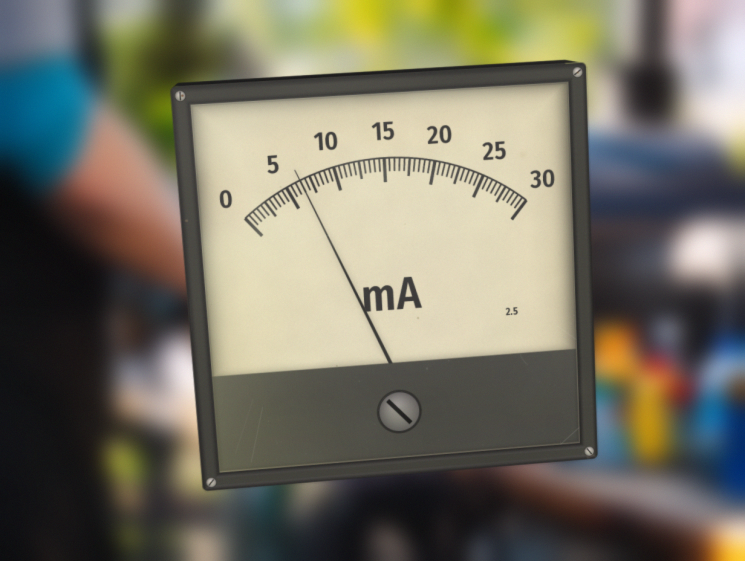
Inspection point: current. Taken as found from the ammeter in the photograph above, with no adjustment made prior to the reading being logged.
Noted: 6.5 mA
